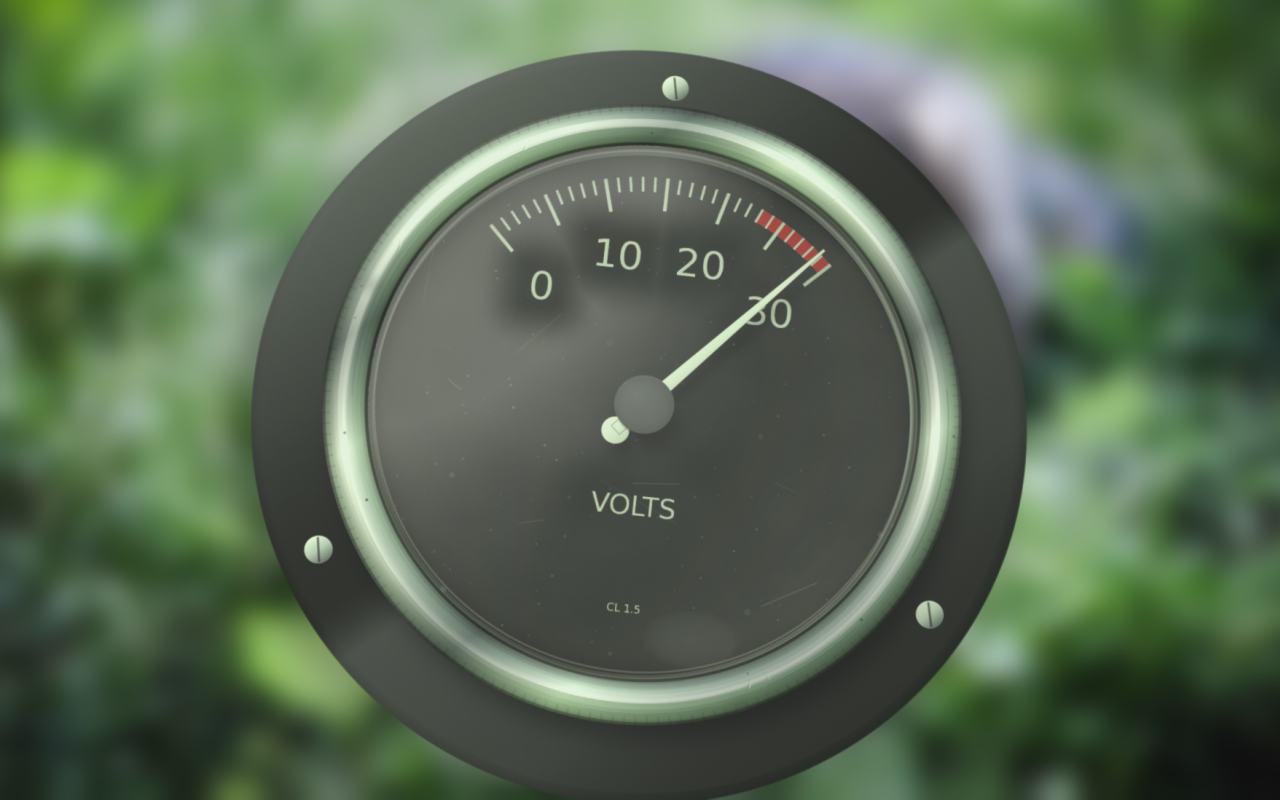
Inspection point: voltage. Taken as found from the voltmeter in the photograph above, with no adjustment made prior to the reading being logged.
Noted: 29 V
